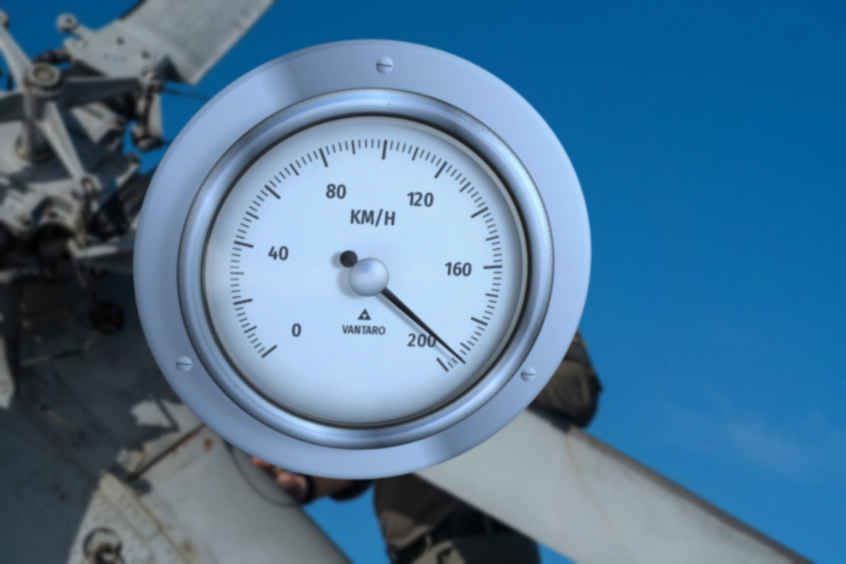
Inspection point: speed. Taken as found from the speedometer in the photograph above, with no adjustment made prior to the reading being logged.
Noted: 194 km/h
